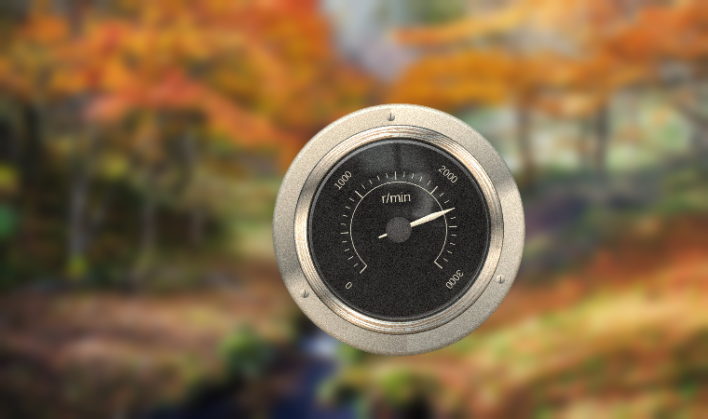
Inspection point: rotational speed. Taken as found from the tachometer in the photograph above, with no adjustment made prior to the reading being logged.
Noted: 2300 rpm
